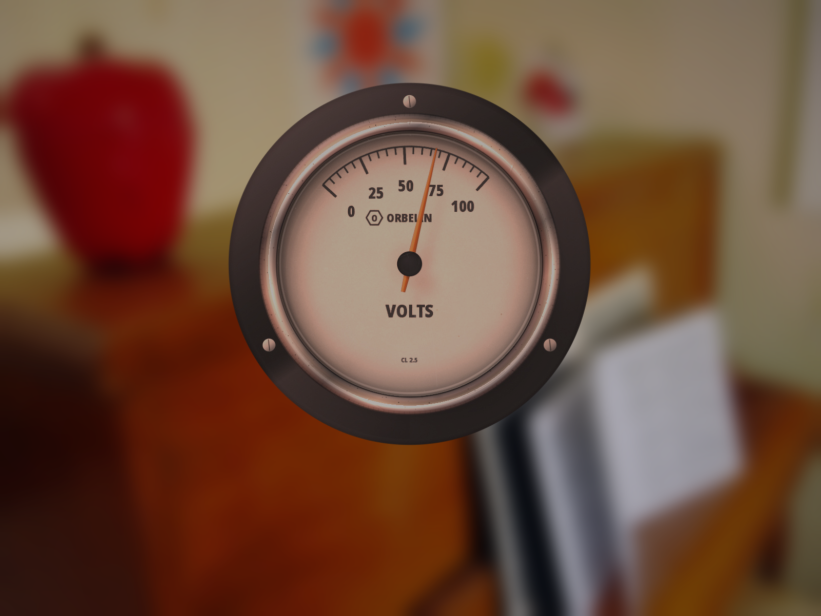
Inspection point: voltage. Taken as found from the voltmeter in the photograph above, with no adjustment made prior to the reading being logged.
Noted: 67.5 V
